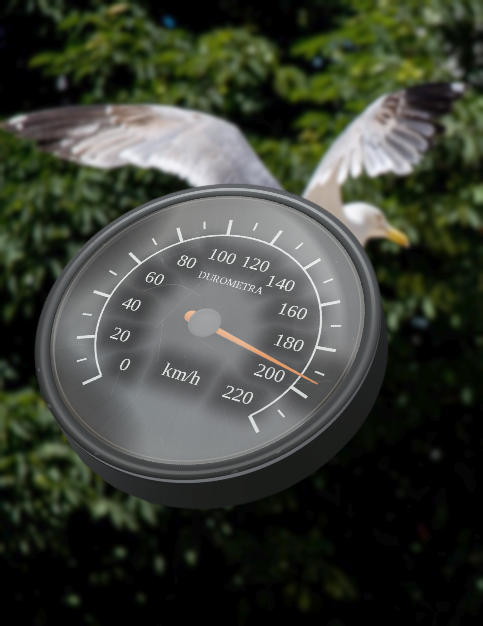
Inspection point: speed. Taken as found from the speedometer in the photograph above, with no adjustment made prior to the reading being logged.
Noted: 195 km/h
